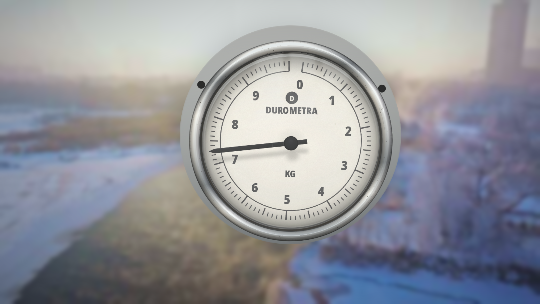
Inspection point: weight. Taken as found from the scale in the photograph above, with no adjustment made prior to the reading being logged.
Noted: 7.3 kg
